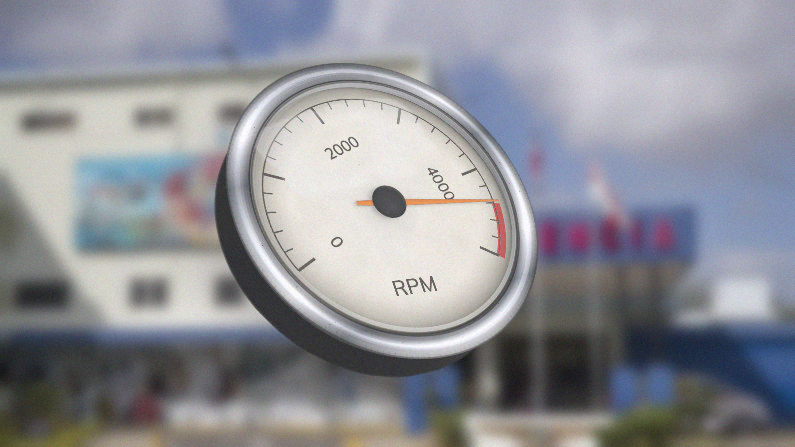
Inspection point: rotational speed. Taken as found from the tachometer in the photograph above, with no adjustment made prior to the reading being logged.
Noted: 4400 rpm
